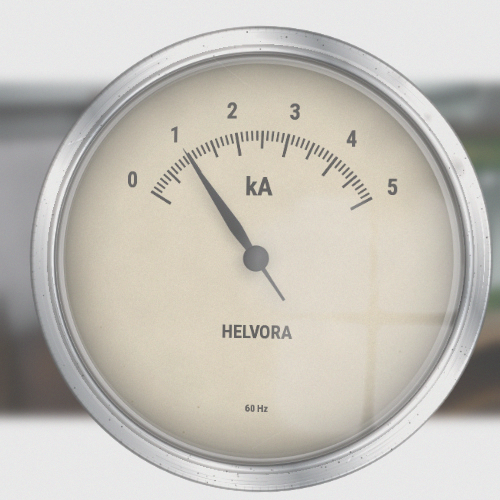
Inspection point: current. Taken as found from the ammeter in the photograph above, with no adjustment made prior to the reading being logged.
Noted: 1 kA
